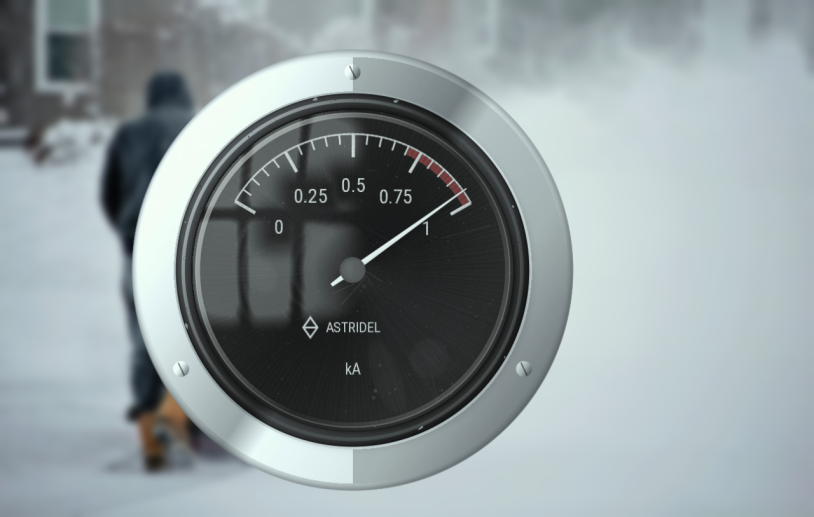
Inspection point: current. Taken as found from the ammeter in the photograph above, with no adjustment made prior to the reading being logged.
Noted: 0.95 kA
